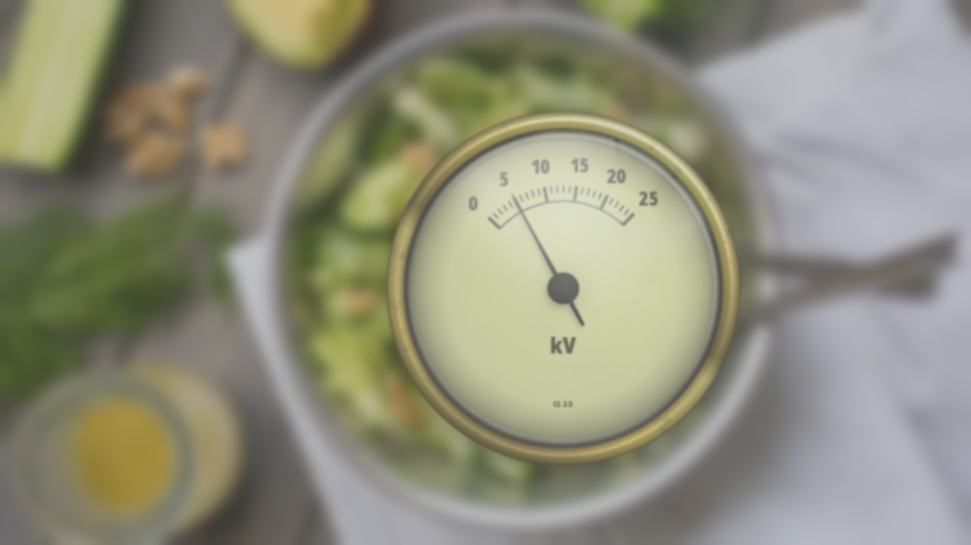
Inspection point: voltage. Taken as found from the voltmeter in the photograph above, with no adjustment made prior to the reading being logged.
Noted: 5 kV
